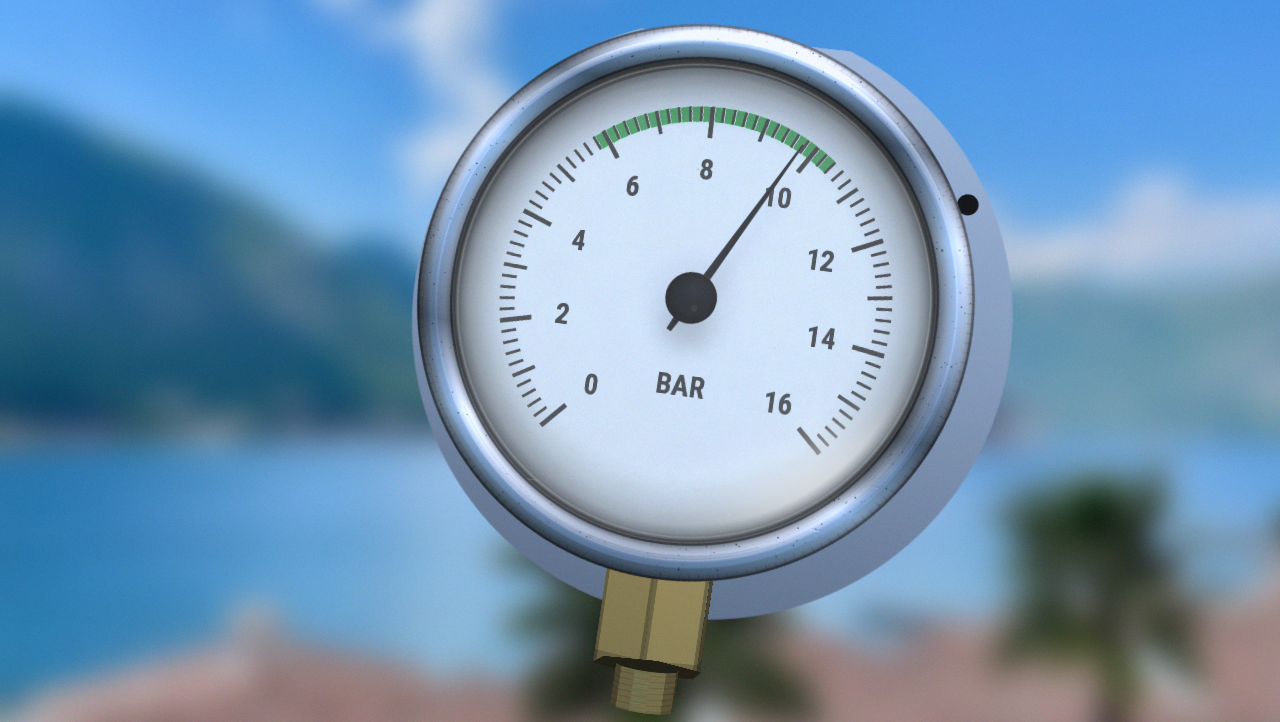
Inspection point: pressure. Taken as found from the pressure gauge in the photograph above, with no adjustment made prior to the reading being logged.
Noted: 9.8 bar
